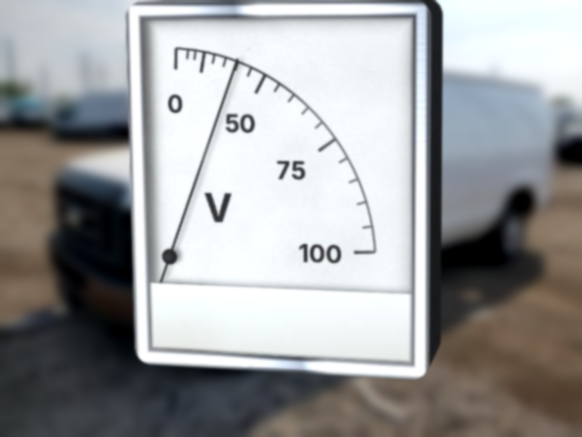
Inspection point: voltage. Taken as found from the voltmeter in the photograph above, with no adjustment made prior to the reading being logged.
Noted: 40 V
